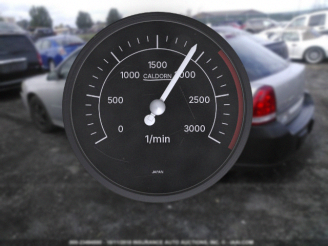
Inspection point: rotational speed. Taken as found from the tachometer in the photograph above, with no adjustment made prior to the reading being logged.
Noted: 1900 rpm
